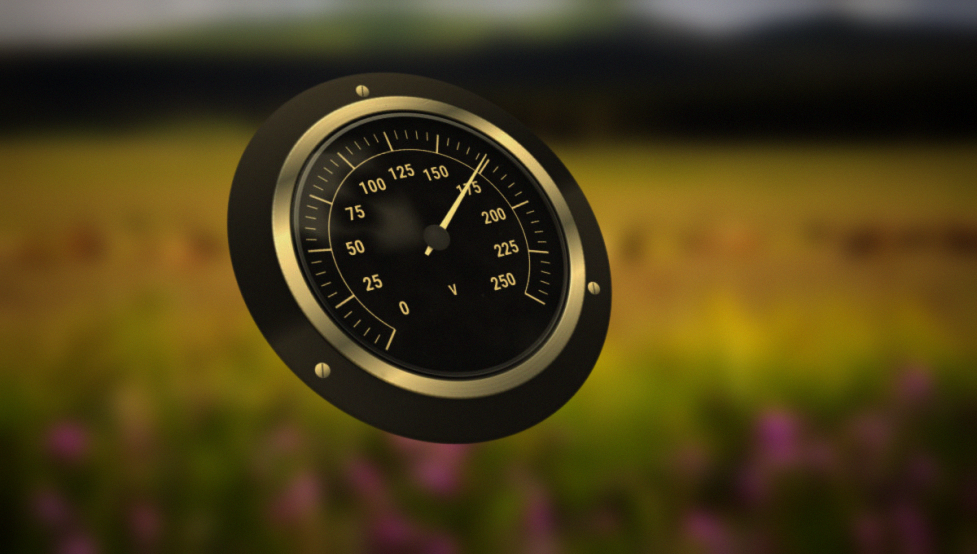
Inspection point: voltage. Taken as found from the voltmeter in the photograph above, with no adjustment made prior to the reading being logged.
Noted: 172.5 V
